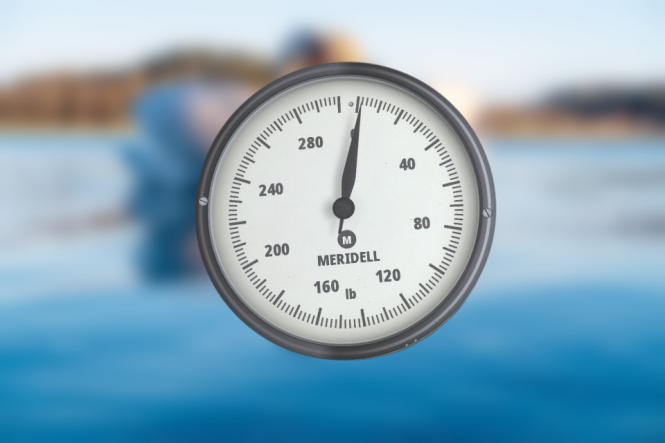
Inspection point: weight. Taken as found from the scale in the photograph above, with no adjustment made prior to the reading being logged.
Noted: 2 lb
